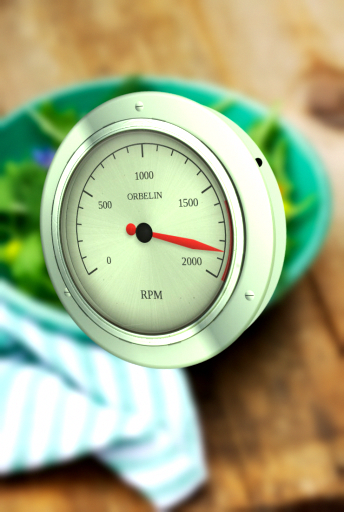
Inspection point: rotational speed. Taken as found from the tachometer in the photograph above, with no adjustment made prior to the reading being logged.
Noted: 1850 rpm
